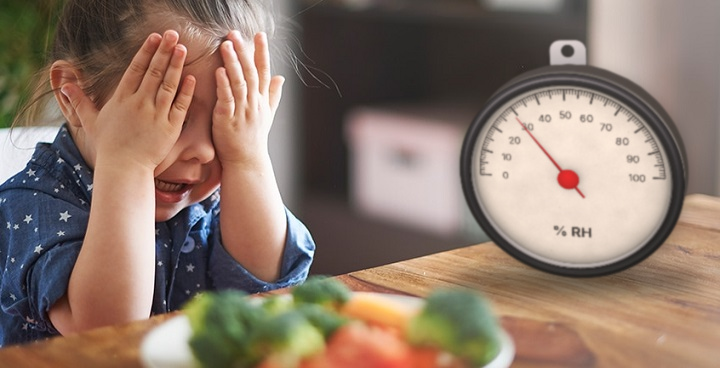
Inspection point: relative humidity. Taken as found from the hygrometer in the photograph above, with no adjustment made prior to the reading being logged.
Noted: 30 %
